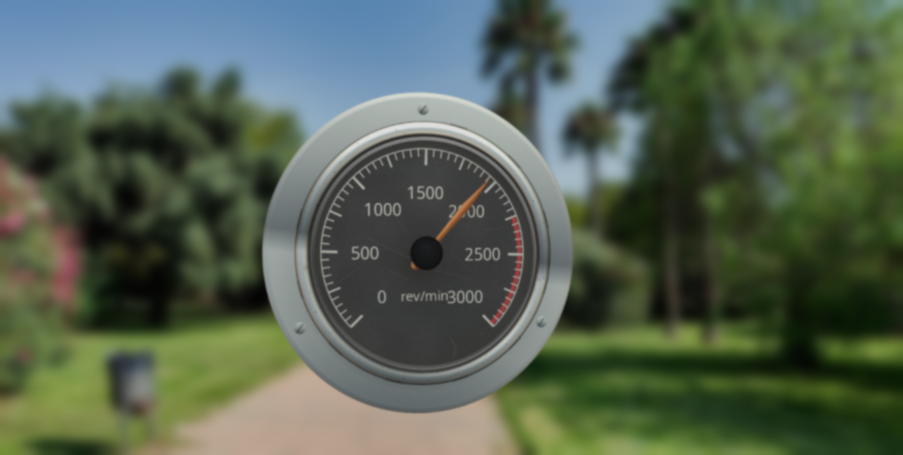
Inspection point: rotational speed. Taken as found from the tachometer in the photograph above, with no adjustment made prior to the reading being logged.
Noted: 1950 rpm
